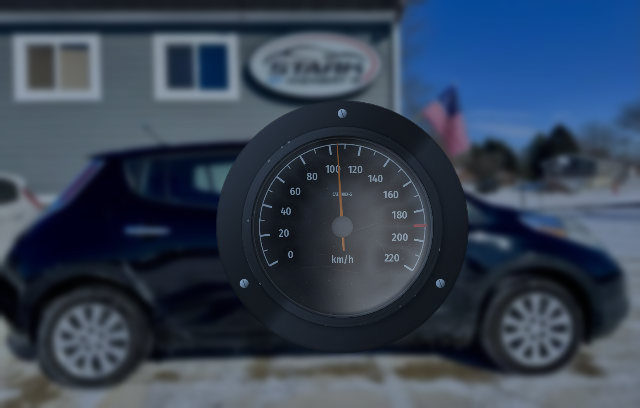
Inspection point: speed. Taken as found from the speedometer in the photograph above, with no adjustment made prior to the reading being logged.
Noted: 105 km/h
